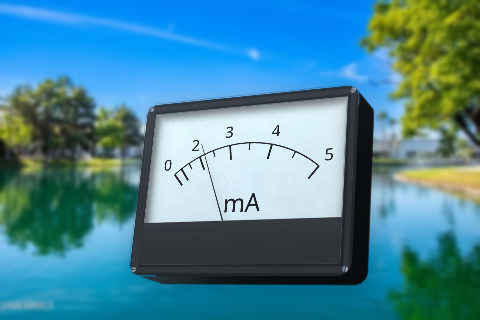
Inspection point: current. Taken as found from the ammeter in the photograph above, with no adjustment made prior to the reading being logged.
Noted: 2.25 mA
